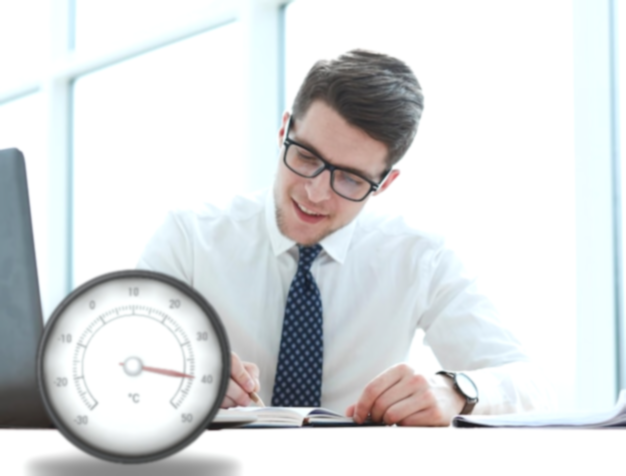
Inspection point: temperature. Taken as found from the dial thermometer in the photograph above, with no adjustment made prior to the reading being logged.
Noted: 40 °C
